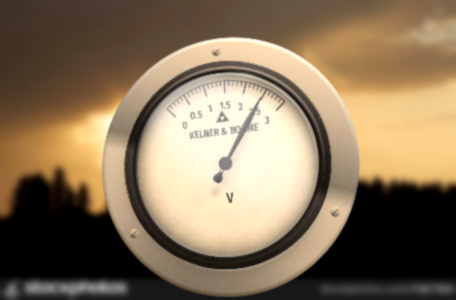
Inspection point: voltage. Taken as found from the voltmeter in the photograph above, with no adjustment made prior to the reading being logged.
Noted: 2.5 V
